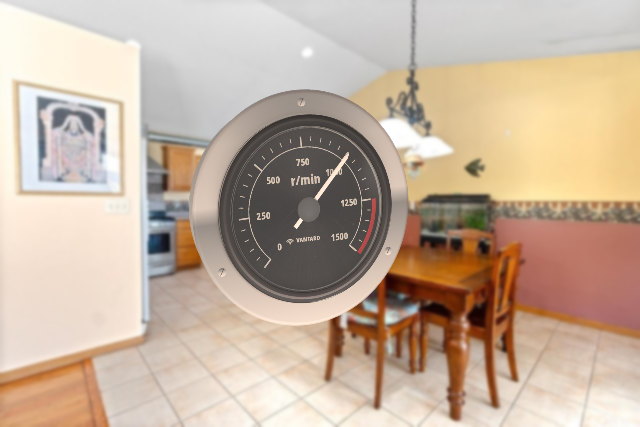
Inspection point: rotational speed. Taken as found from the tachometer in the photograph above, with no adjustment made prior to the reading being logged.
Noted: 1000 rpm
